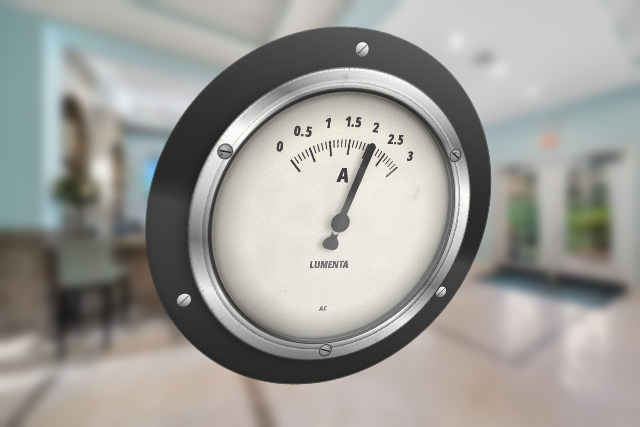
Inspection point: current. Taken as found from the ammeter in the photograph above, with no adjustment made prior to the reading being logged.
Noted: 2 A
